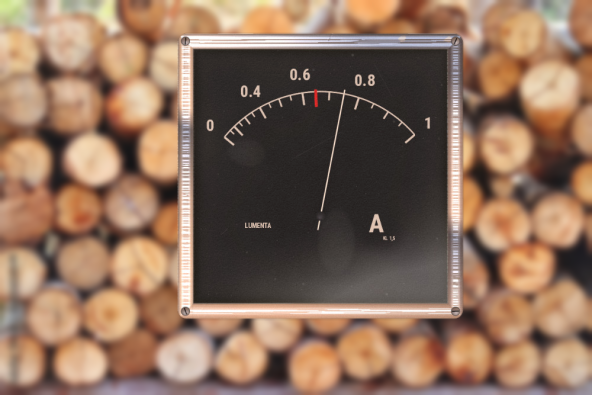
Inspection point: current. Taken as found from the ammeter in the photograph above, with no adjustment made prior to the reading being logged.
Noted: 0.75 A
